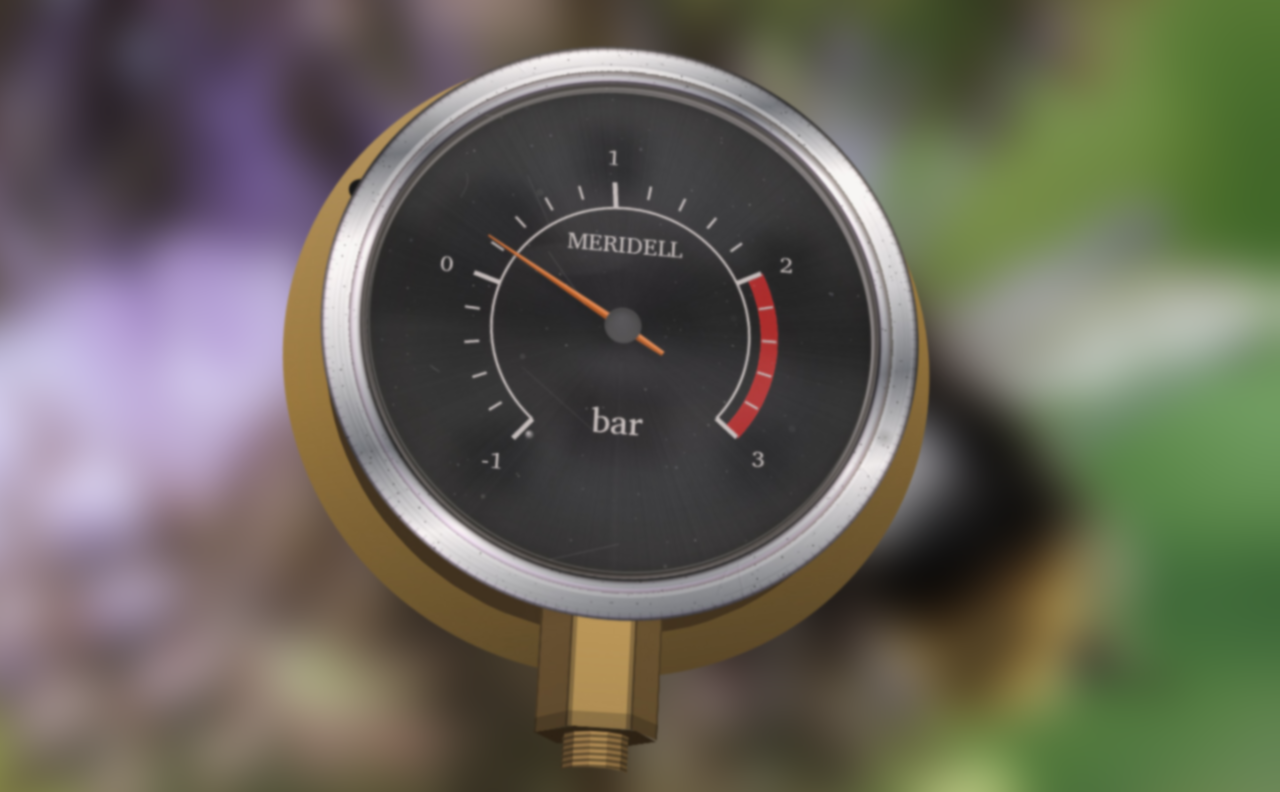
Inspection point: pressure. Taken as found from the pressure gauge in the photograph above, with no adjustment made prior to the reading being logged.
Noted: 0.2 bar
